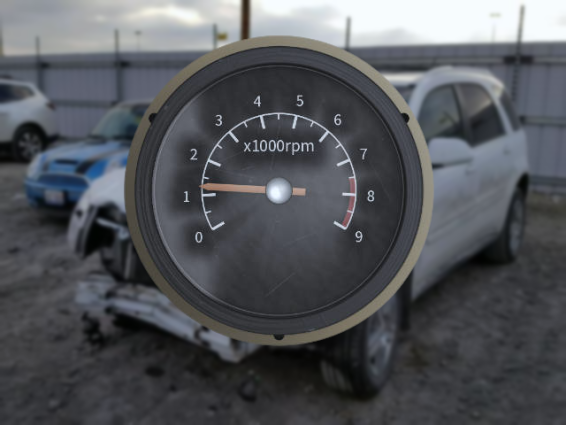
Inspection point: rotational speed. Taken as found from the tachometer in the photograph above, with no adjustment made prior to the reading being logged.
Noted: 1250 rpm
